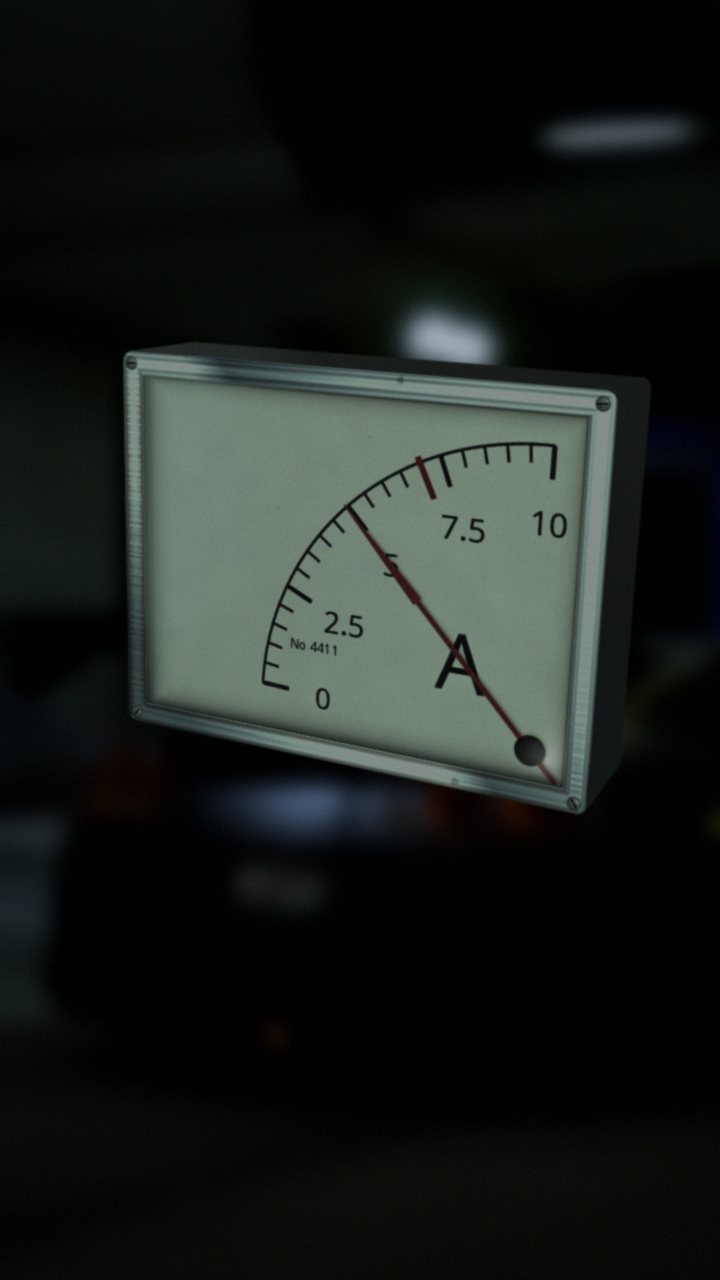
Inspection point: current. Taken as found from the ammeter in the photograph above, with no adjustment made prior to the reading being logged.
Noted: 5 A
